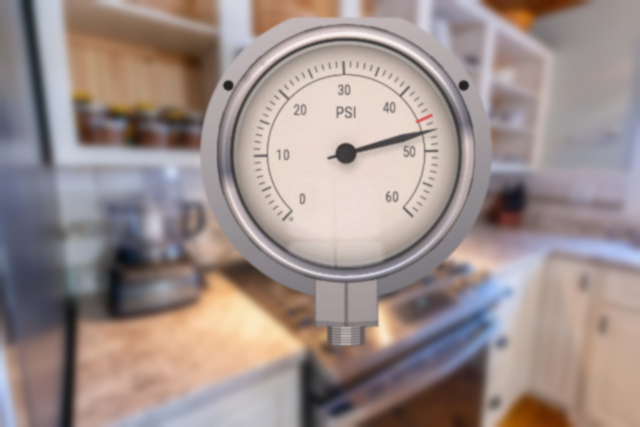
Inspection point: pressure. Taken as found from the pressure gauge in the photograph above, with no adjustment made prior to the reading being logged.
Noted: 47 psi
